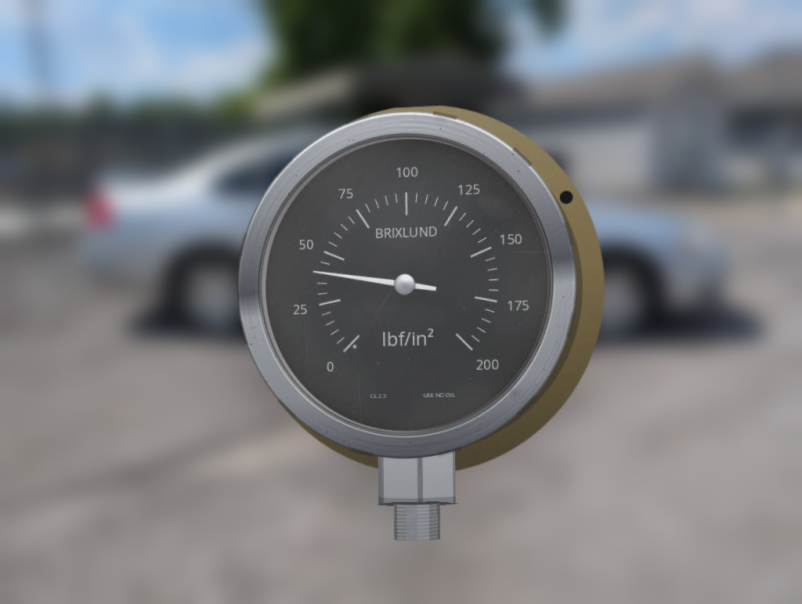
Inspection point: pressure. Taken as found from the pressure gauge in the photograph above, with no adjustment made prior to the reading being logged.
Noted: 40 psi
